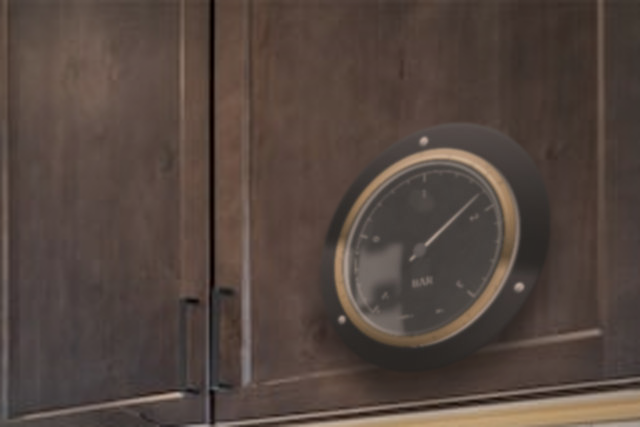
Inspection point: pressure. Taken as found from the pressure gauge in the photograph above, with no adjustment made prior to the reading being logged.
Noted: 1.8 bar
